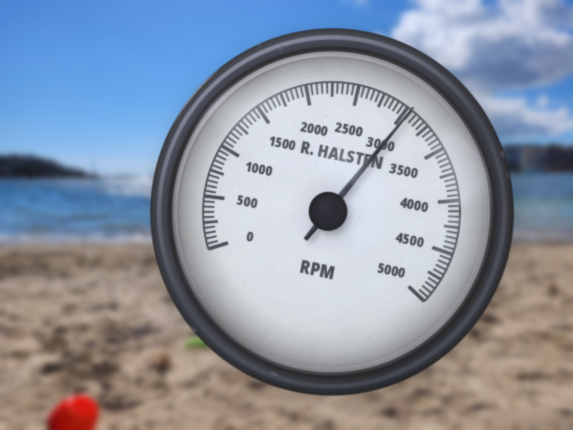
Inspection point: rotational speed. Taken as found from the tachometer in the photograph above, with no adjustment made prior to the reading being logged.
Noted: 3050 rpm
